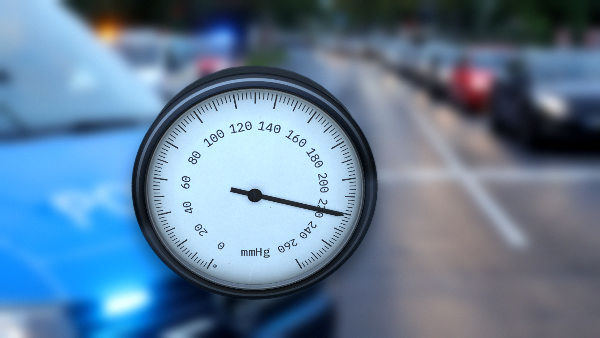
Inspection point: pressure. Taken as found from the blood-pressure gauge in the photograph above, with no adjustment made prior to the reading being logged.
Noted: 220 mmHg
